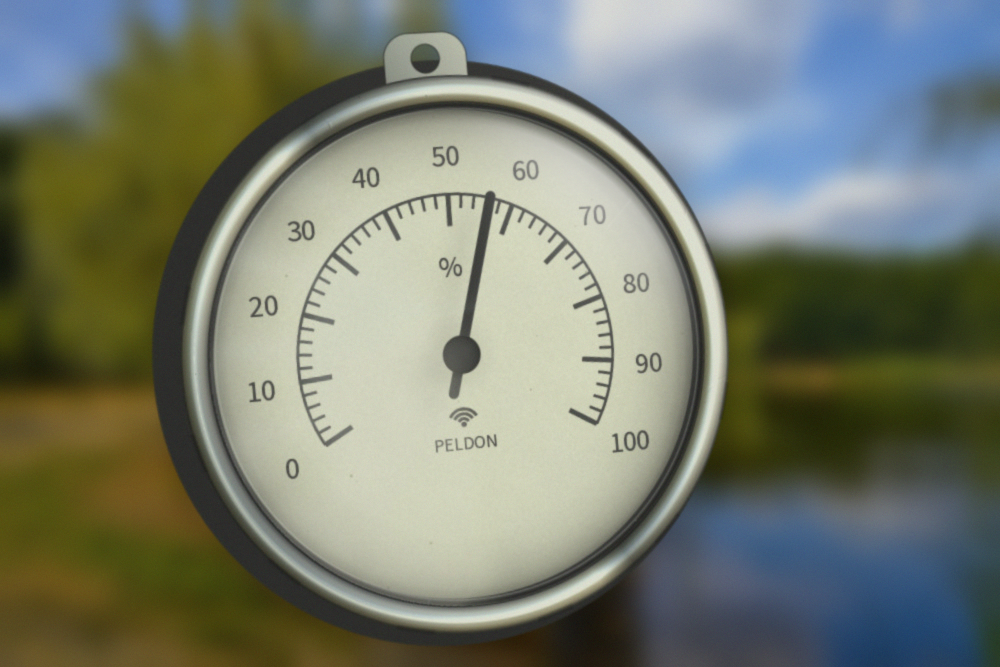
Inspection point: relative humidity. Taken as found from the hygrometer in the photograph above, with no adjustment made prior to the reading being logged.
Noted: 56 %
